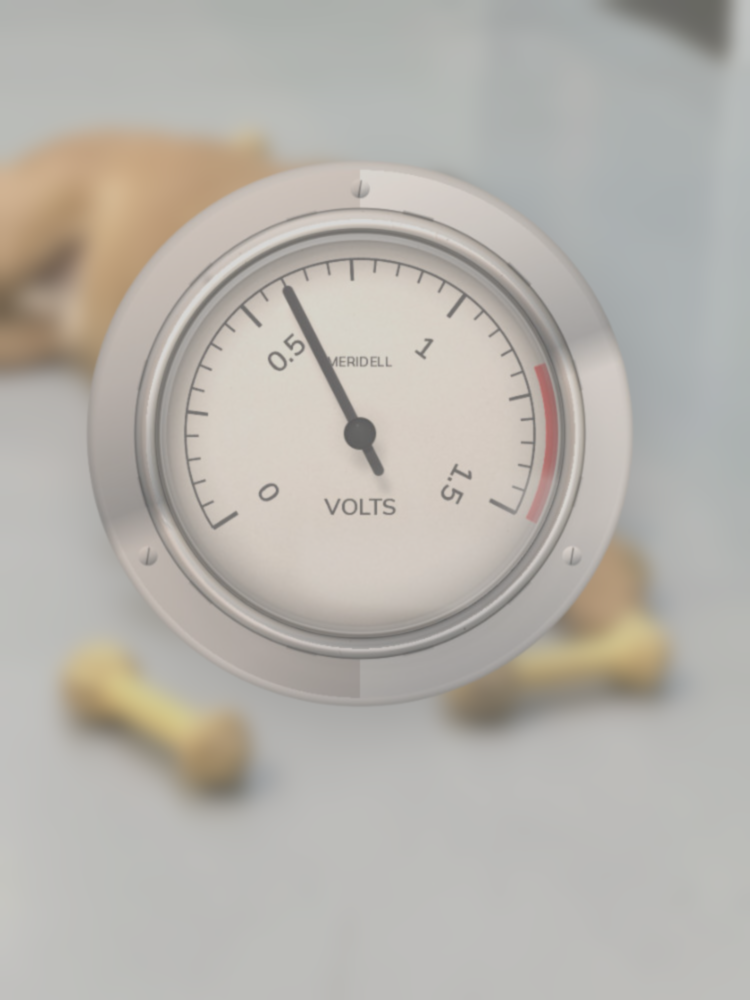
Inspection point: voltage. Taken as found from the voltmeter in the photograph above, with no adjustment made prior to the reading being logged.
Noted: 0.6 V
